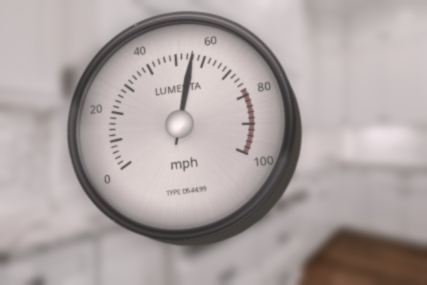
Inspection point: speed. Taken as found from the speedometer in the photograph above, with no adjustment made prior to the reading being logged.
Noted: 56 mph
